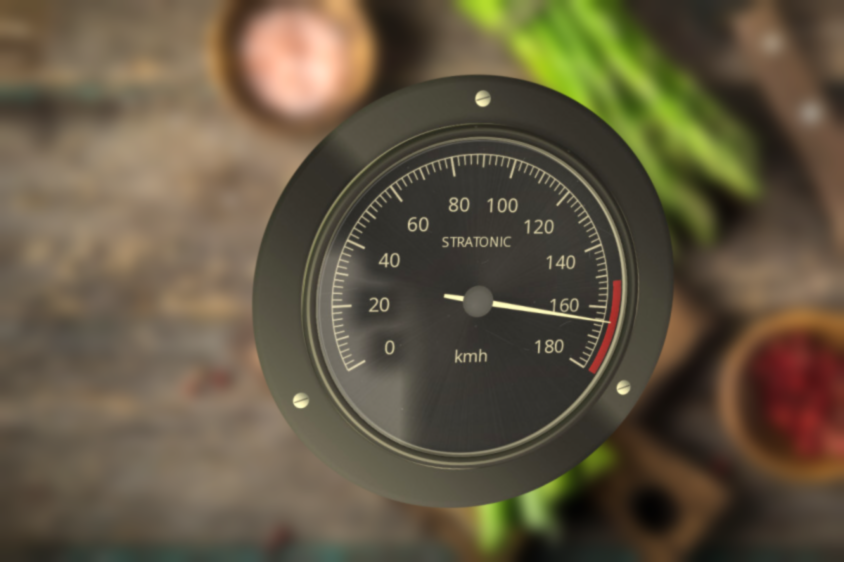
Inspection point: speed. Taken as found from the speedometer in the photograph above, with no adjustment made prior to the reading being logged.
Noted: 164 km/h
